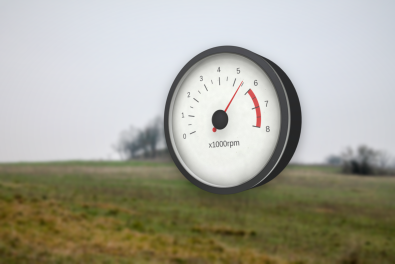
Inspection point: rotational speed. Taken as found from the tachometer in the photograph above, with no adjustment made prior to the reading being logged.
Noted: 5500 rpm
